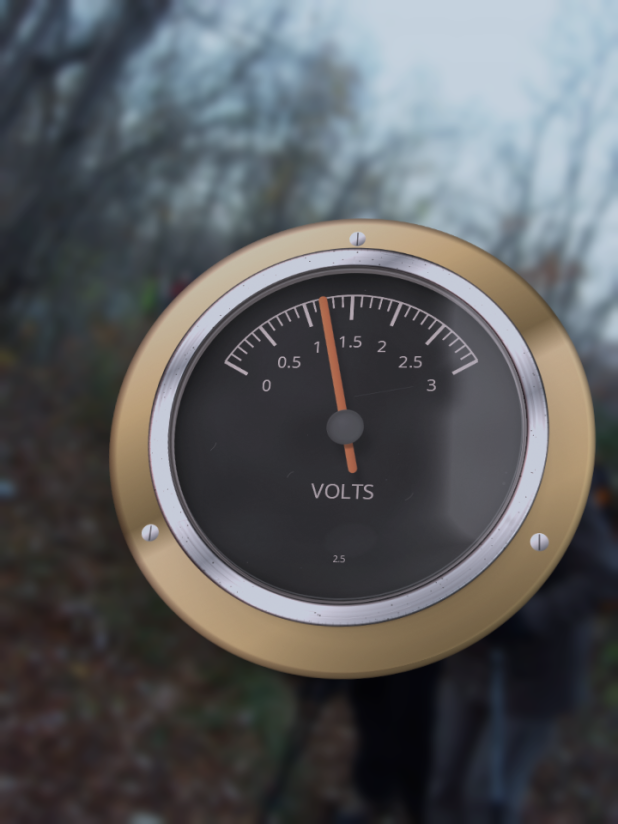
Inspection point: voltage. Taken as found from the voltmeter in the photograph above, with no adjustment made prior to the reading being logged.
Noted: 1.2 V
